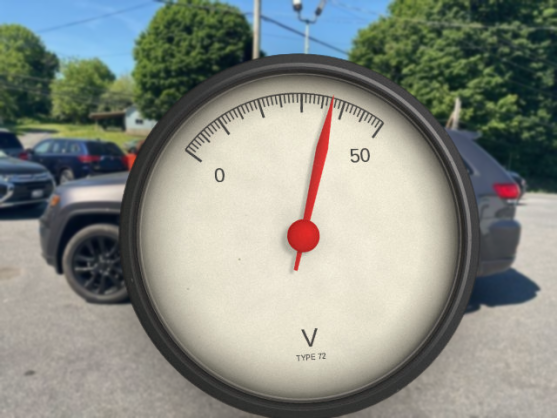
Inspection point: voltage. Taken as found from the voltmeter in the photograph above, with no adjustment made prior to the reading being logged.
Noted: 37 V
